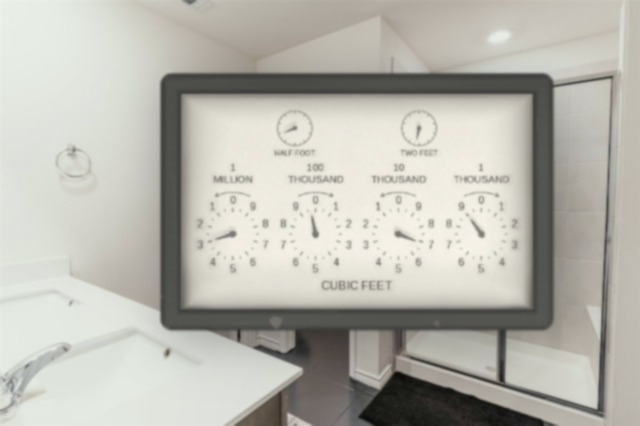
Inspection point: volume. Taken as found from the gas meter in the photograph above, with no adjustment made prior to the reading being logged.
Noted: 296900 ft³
